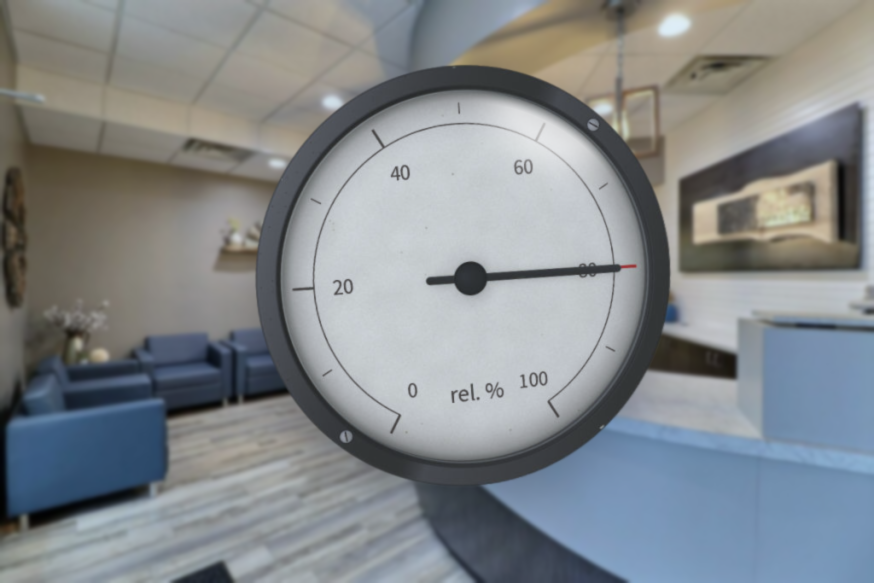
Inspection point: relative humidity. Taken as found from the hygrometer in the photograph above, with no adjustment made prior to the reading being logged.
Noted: 80 %
